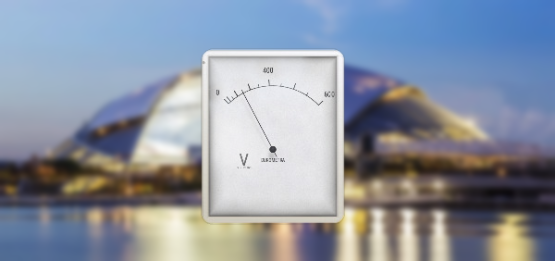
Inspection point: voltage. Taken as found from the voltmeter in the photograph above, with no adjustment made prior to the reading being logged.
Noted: 250 V
